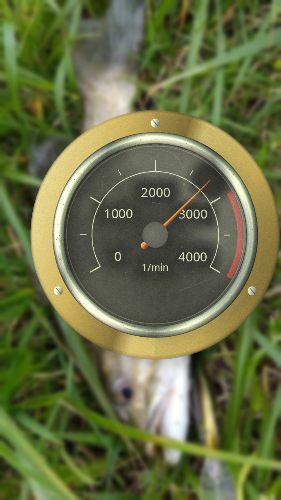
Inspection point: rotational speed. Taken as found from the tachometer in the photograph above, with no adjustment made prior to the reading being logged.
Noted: 2750 rpm
